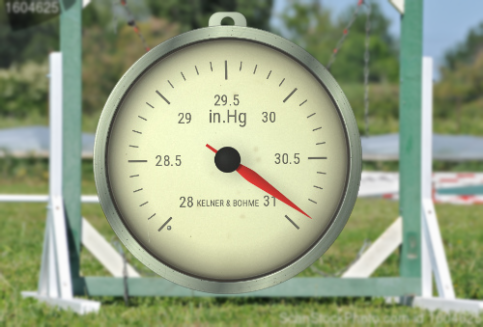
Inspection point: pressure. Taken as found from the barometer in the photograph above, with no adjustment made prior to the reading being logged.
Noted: 30.9 inHg
